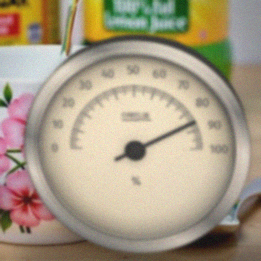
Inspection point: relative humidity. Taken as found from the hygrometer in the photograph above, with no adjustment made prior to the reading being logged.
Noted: 85 %
